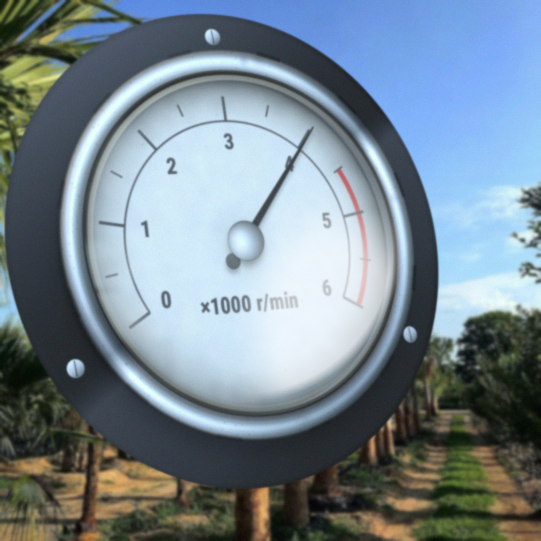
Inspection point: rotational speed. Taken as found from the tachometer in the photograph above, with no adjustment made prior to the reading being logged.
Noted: 4000 rpm
